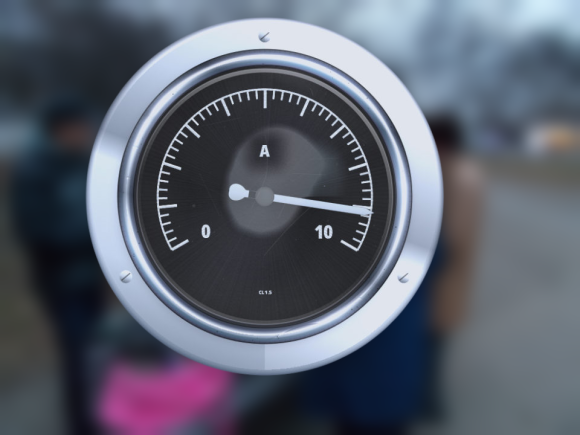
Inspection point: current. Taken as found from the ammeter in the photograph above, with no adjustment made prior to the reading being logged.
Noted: 9.1 A
